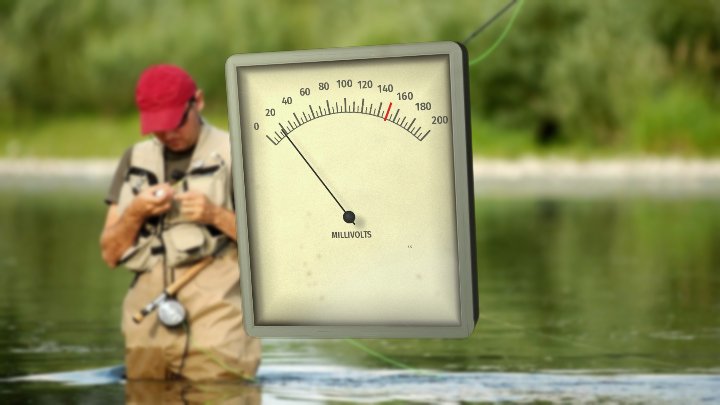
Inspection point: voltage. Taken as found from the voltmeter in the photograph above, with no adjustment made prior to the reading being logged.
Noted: 20 mV
